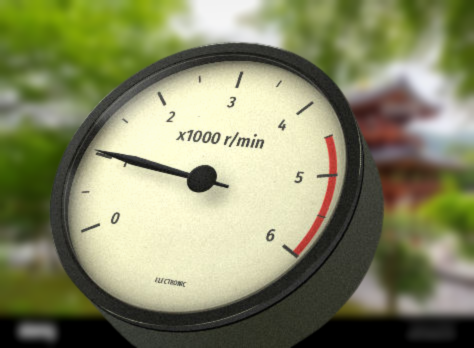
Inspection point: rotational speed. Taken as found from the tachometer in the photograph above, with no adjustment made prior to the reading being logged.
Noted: 1000 rpm
